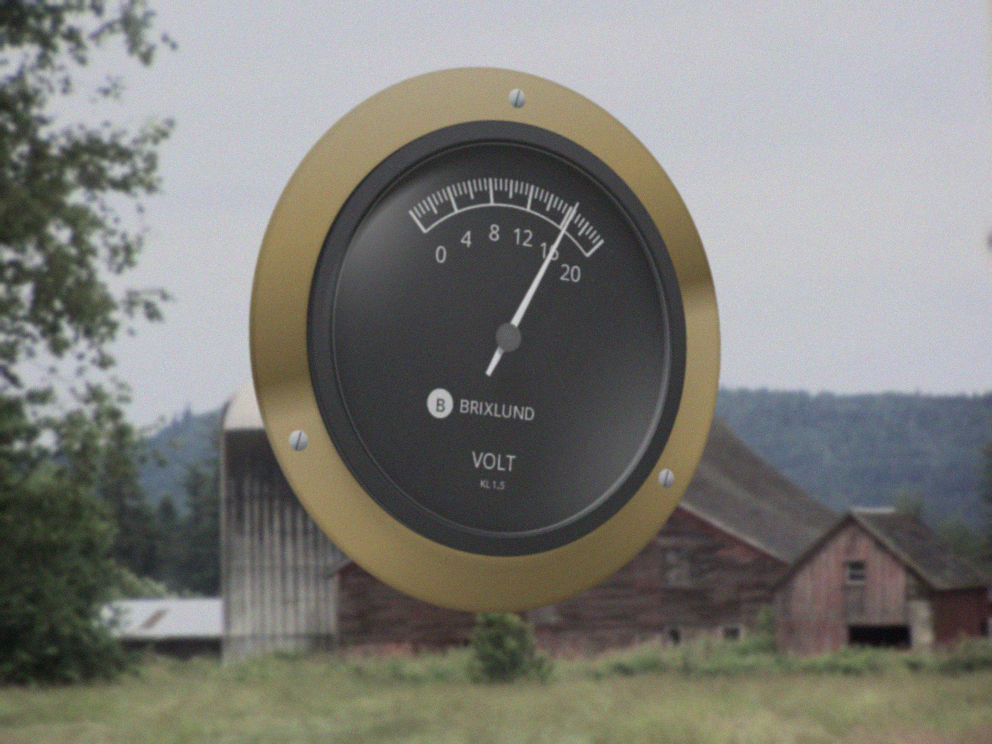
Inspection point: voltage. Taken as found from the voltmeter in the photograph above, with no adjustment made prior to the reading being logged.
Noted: 16 V
